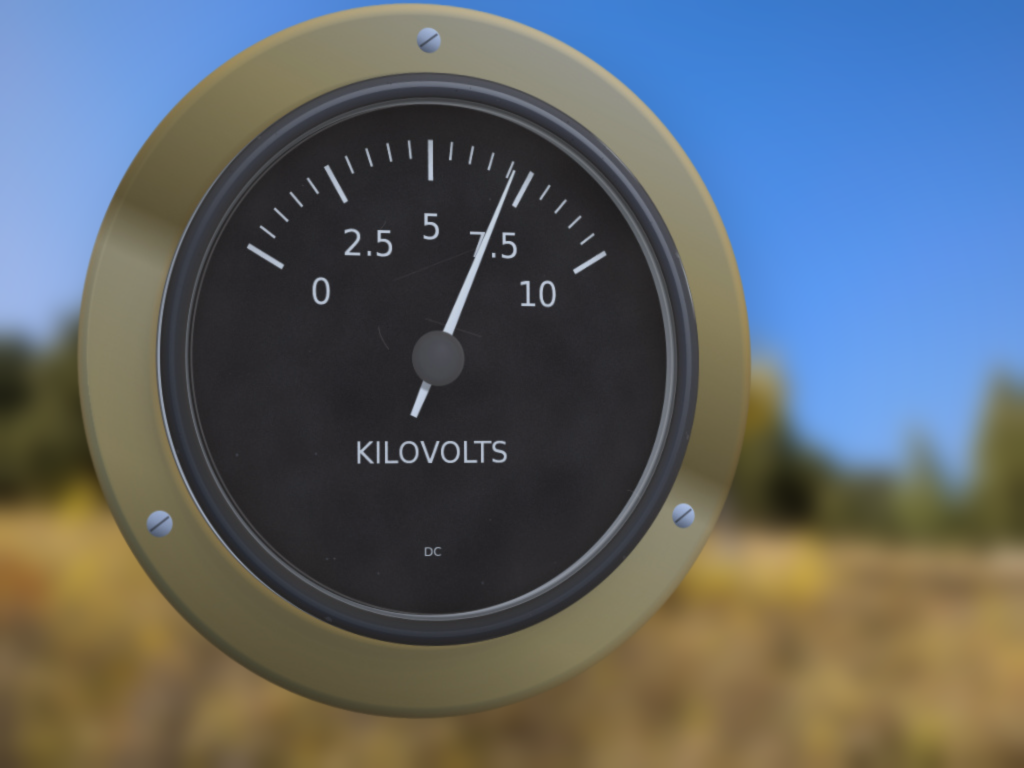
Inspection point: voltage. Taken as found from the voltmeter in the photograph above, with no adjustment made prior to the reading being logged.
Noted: 7 kV
